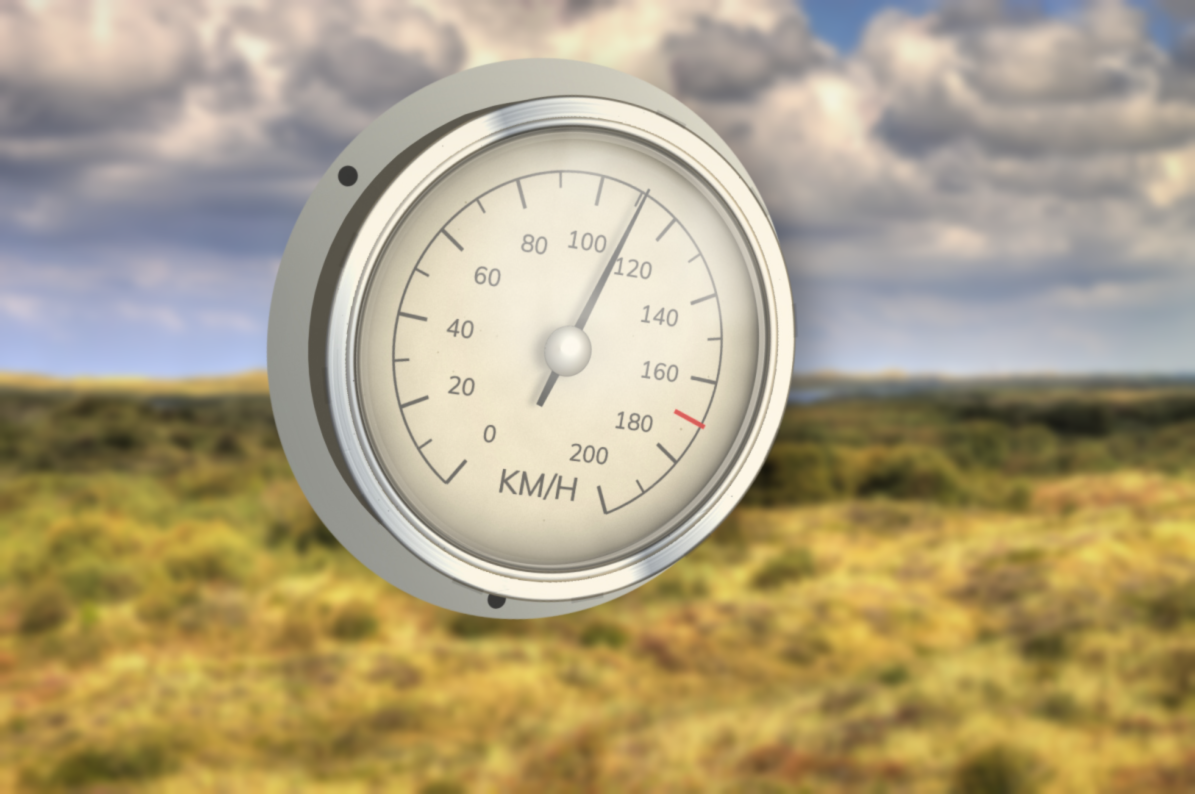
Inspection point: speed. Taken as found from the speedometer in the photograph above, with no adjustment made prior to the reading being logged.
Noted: 110 km/h
